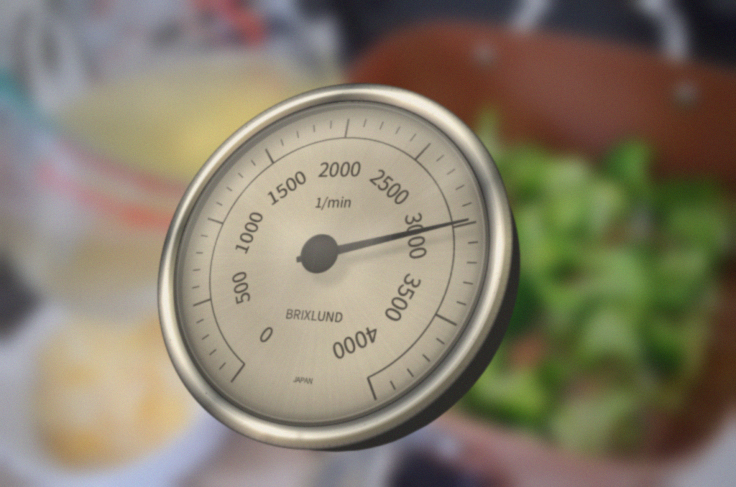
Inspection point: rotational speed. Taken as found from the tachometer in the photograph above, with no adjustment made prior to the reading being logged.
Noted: 3000 rpm
